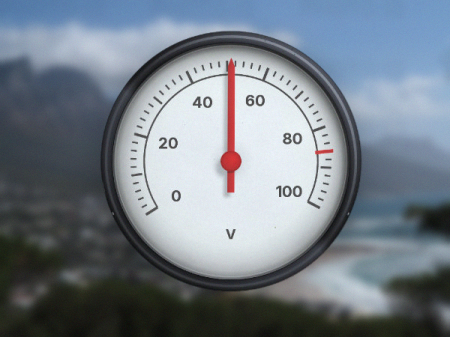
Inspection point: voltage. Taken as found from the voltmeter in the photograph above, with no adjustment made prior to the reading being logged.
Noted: 51 V
